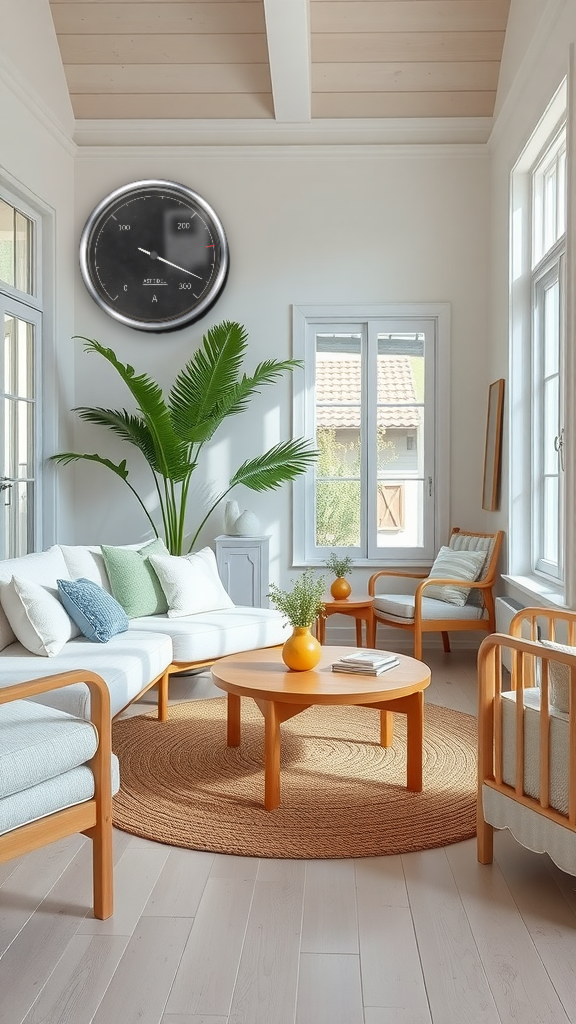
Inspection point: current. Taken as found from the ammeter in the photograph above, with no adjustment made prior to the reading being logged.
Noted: 280 A
